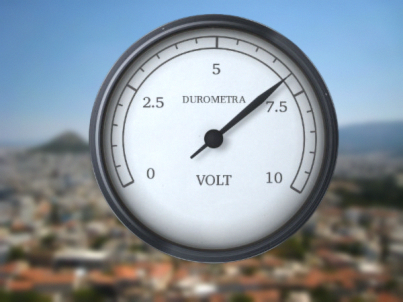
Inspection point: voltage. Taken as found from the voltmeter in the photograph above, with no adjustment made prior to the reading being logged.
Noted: 7 V
